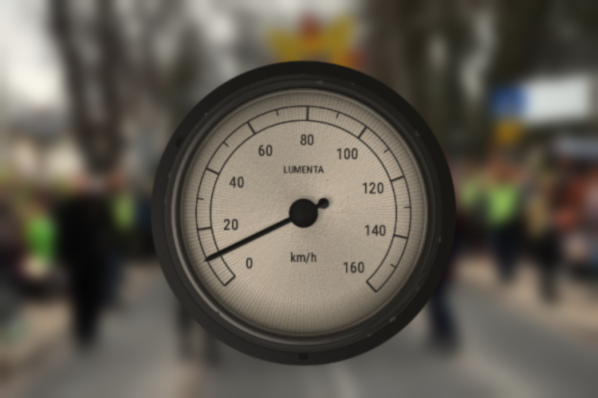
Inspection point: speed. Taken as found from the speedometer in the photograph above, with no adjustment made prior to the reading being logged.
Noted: 10 km/h
